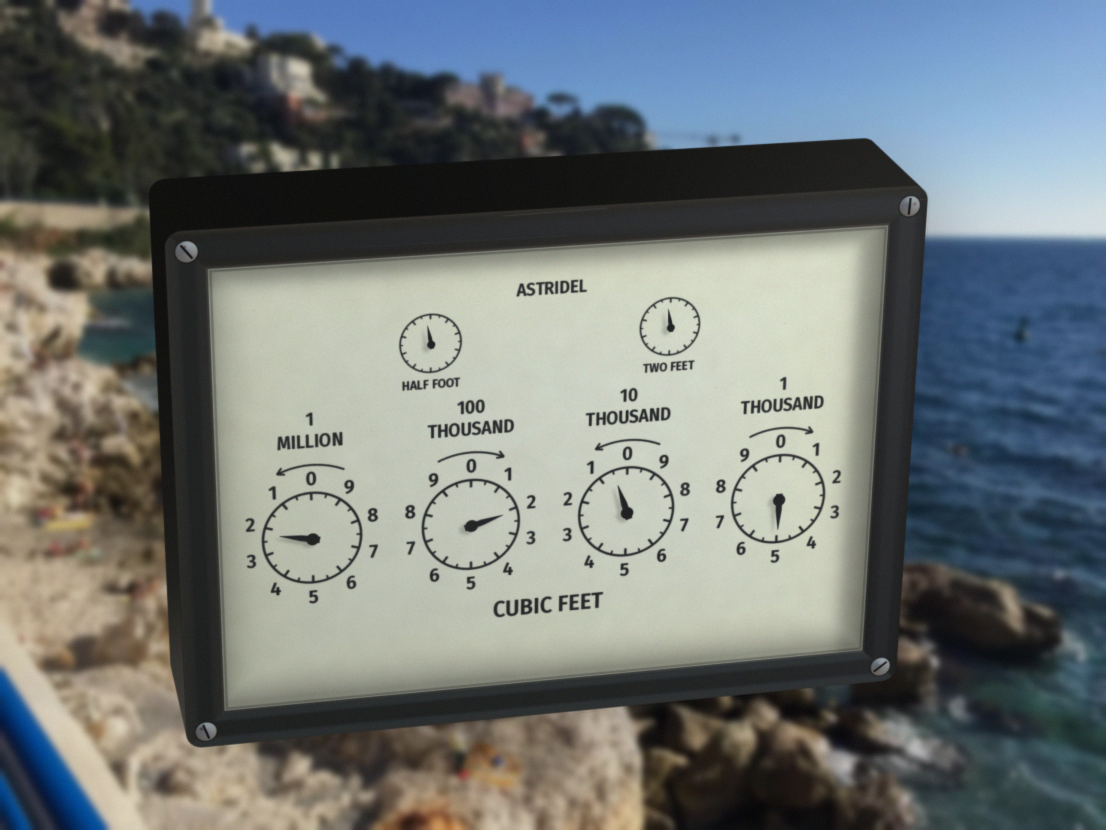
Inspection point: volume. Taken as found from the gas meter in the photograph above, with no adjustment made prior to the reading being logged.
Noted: 220500 ft³
